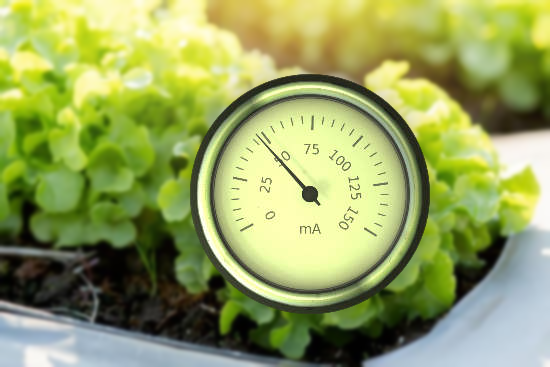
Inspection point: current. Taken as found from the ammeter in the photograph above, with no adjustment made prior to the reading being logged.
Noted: 47.5 mA
